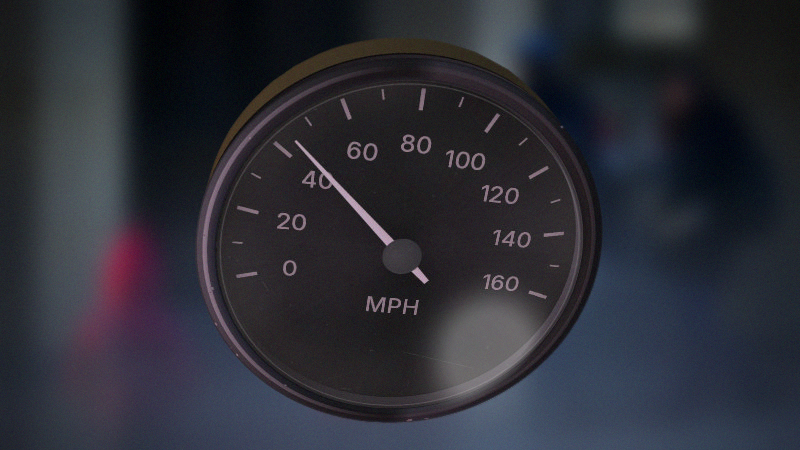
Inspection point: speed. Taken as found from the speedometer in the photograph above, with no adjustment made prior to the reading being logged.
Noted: 45 mph
